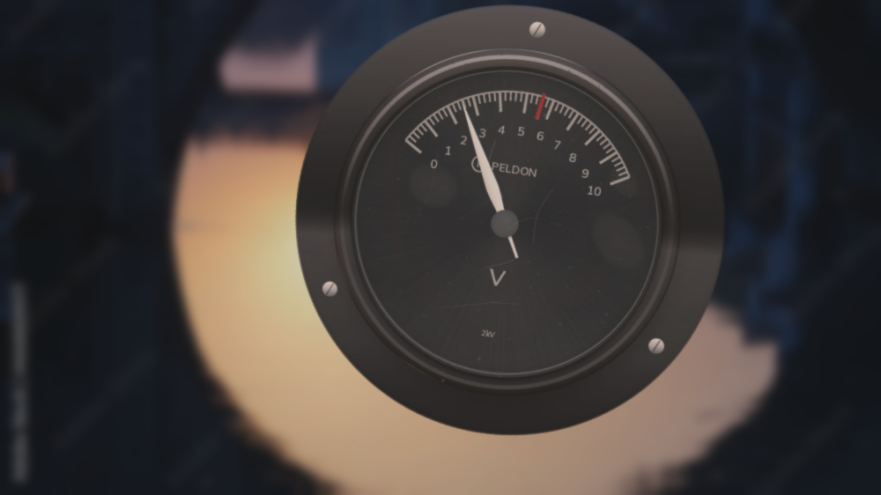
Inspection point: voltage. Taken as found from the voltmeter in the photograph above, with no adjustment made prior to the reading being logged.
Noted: 2.6 V
